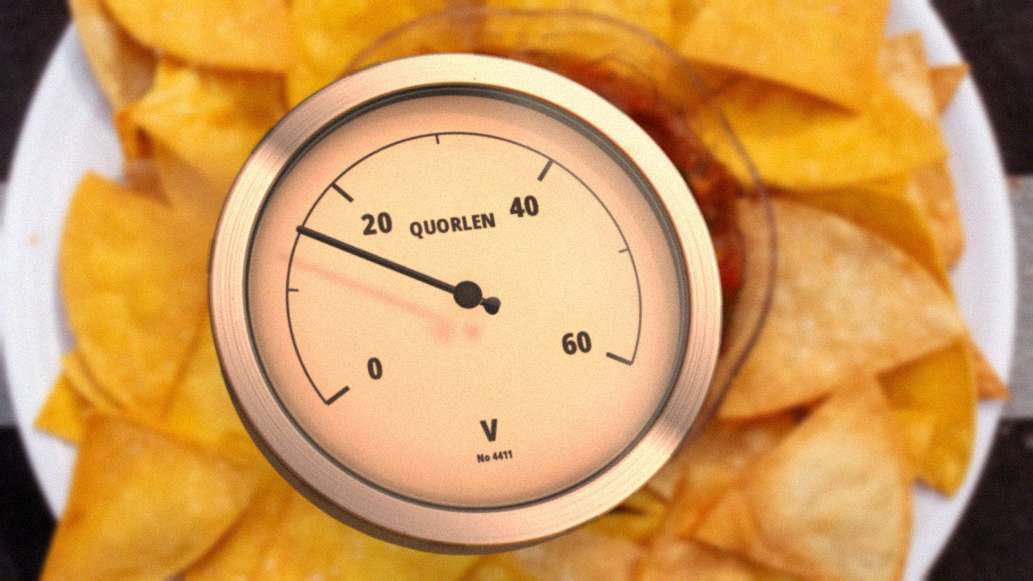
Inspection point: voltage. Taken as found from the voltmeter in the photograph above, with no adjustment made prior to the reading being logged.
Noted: 15 V
